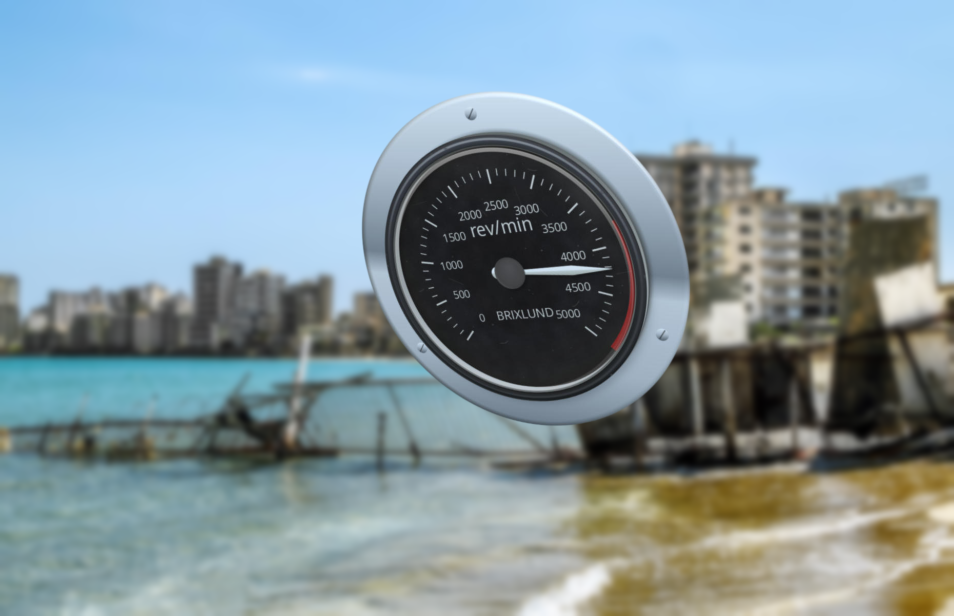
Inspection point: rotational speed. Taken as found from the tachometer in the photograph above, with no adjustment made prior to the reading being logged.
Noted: 4200 rpm
